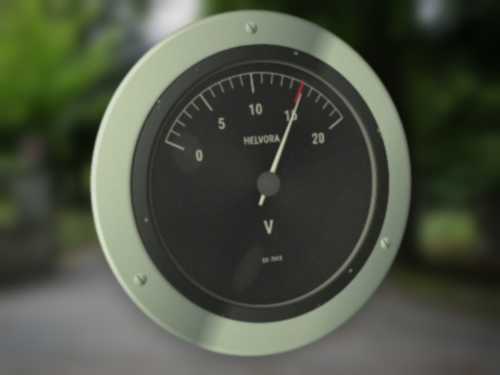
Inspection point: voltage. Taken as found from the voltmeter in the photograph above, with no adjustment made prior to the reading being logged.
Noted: 15 V
